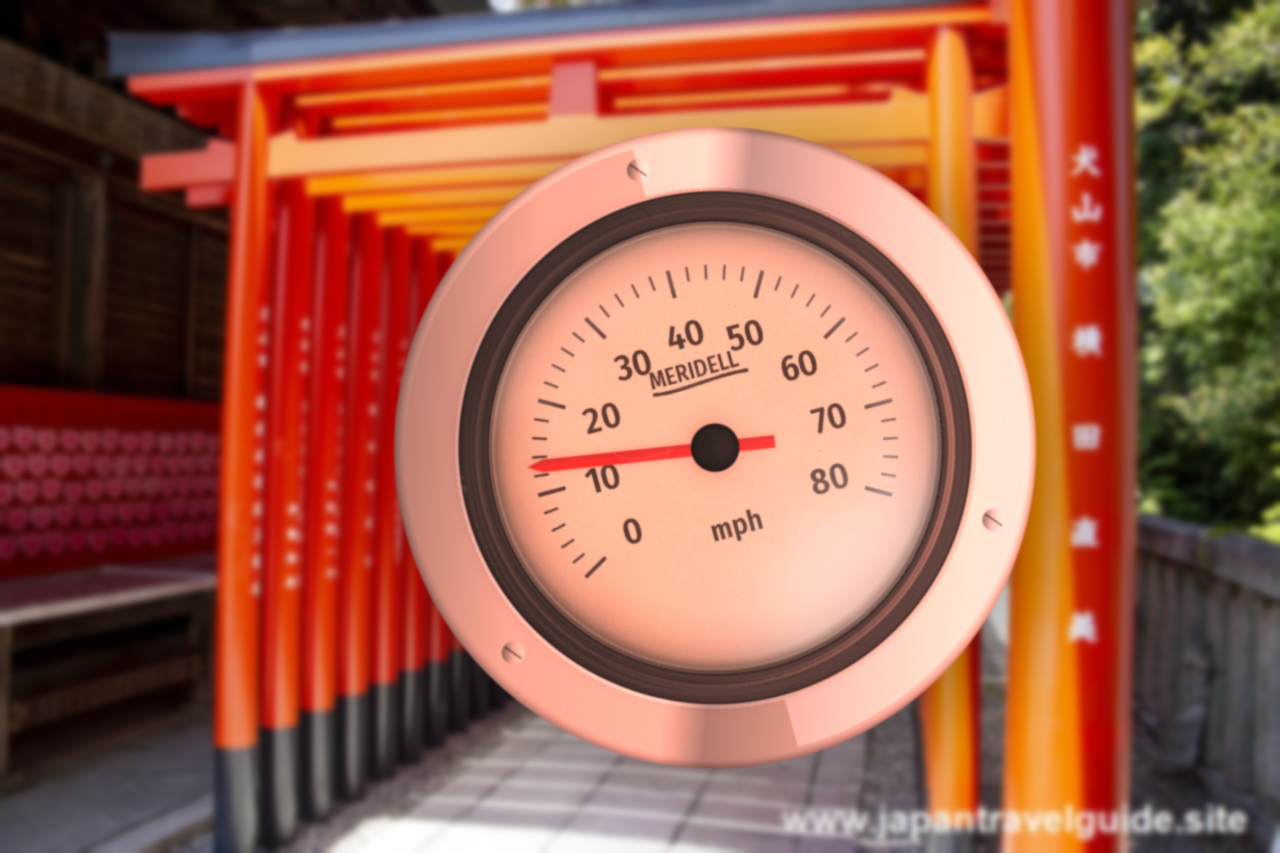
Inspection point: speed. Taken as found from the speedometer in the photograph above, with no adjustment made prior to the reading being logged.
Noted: 13 mph
